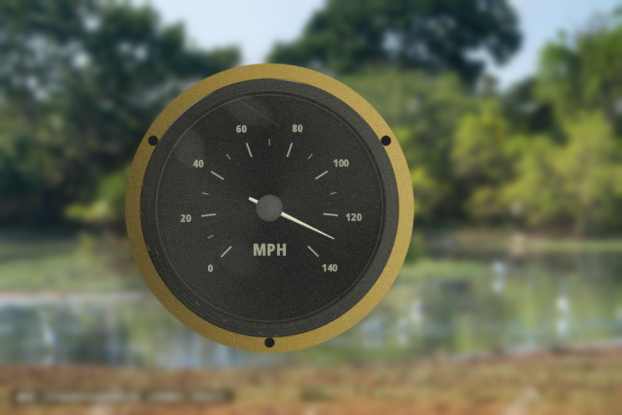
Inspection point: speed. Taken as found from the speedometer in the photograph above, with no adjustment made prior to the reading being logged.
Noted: 130 mph
